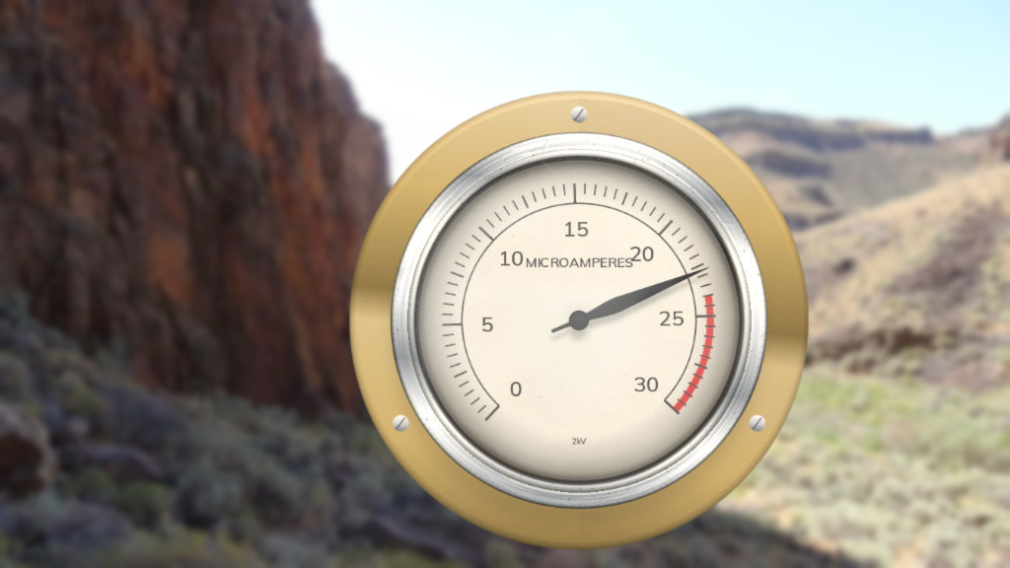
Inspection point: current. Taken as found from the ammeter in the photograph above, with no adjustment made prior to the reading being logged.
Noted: 22.75 µA
